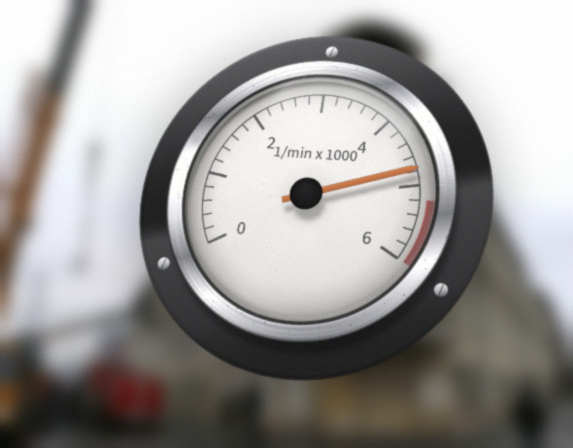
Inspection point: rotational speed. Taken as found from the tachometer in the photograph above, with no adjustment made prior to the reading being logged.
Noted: 4800 rpm
